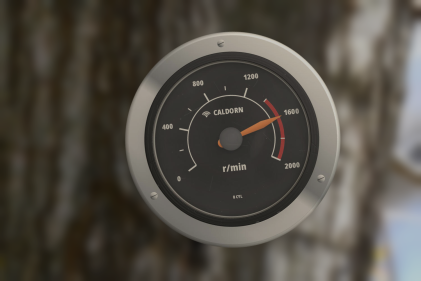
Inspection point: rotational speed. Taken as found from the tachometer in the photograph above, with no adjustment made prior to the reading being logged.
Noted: 1600 rpm
